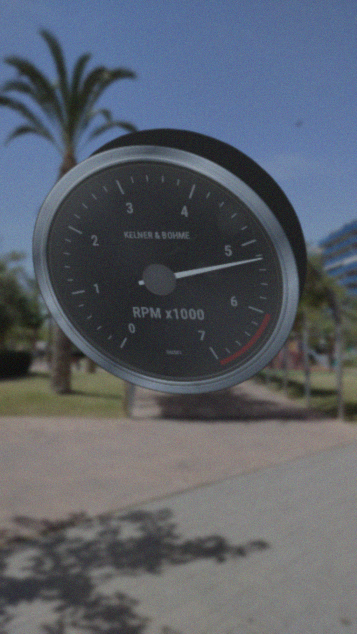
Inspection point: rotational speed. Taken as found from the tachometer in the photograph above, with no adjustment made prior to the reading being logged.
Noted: 5200 rpm
